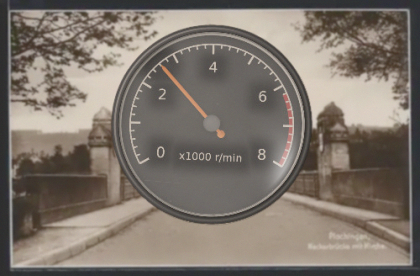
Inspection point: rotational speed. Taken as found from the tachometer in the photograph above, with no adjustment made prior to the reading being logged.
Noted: 2600 rpm
